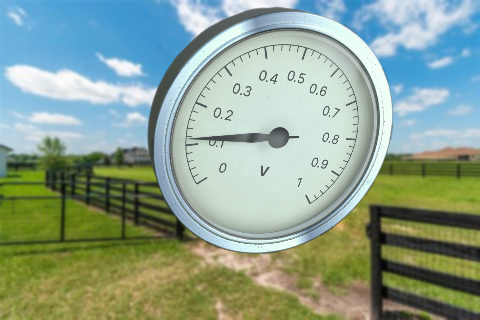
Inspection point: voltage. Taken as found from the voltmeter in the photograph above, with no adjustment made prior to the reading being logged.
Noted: 0.12 V
